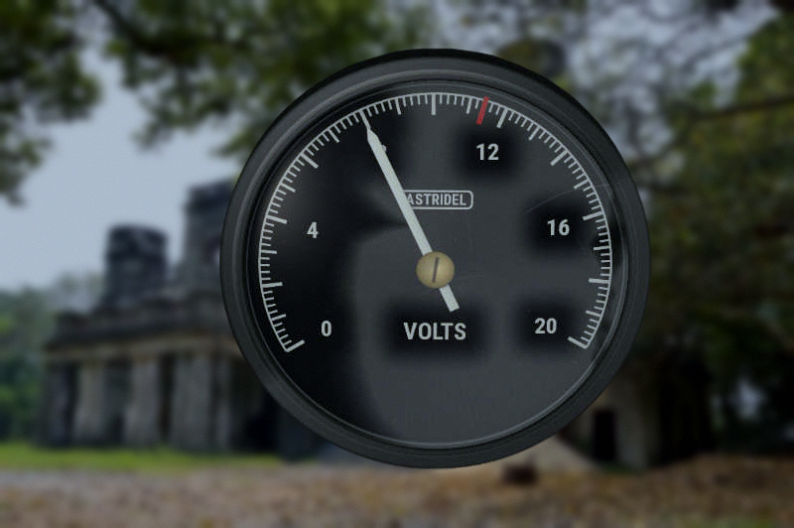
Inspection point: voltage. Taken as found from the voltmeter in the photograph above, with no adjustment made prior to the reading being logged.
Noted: 8 V
